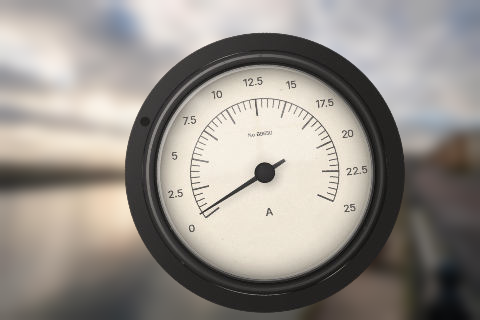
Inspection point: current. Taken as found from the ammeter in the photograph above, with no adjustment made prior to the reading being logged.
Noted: 0.5 A
